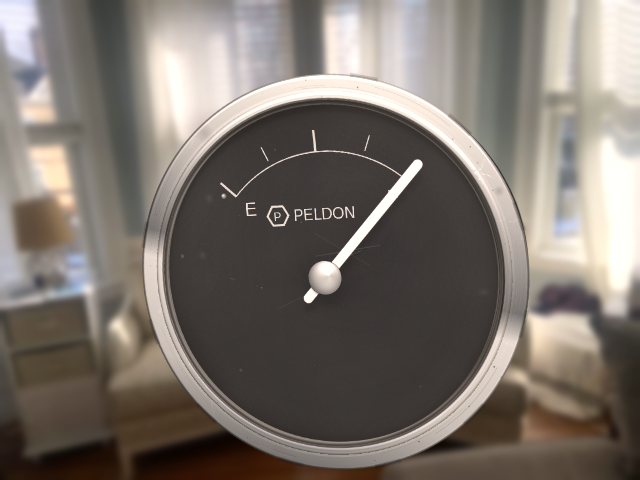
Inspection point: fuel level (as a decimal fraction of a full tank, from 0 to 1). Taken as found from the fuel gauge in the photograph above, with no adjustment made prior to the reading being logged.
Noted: 1
